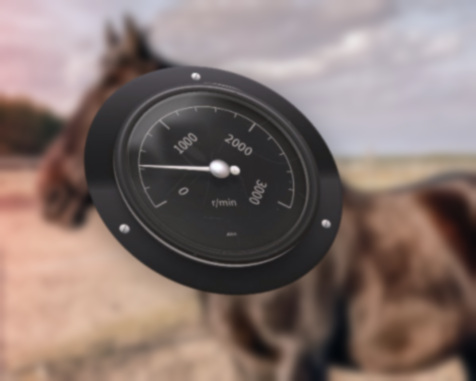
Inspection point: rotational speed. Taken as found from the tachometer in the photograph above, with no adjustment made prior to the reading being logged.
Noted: 400 rpm
